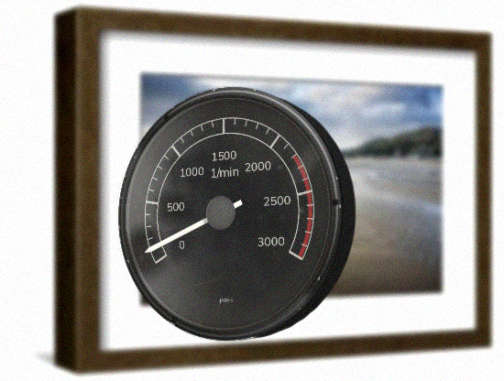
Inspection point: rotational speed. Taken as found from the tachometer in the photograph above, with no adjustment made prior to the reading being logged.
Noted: 100 rpm
